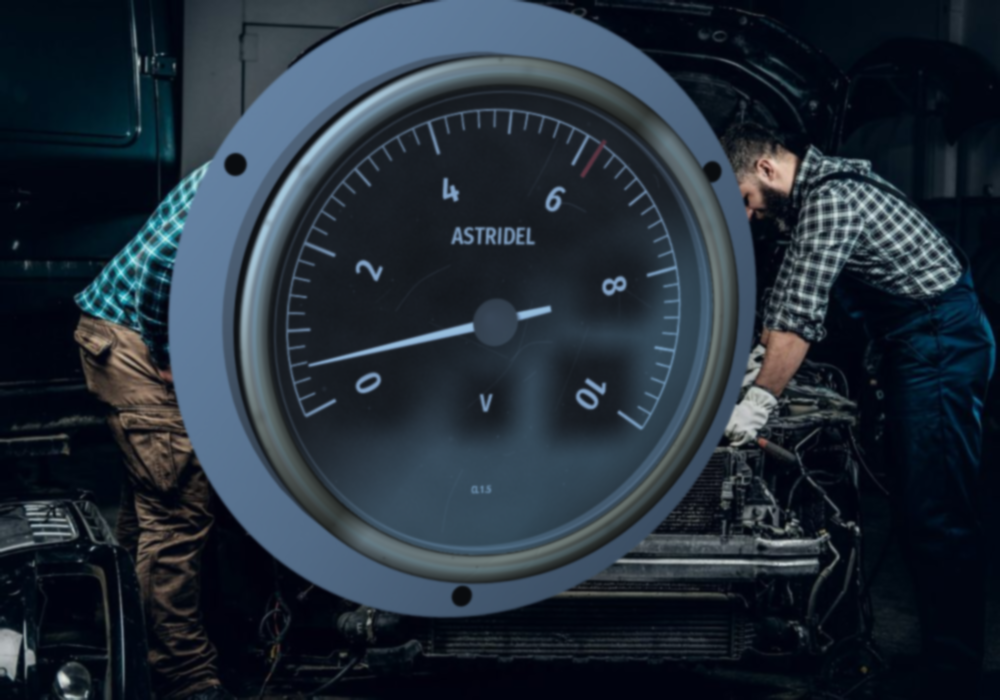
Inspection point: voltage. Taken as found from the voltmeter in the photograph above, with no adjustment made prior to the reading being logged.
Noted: 0.6 V
